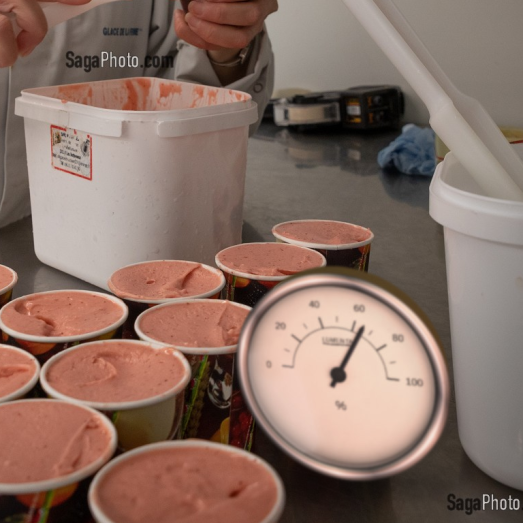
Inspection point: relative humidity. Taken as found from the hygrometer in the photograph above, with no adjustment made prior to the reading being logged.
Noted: 65 %
